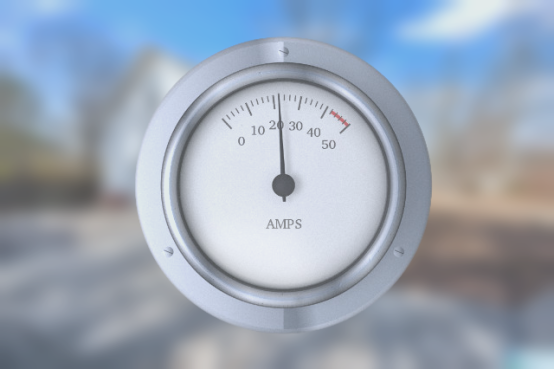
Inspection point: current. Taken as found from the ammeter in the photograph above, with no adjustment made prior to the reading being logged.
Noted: 22 A
